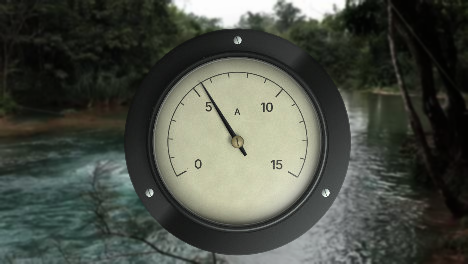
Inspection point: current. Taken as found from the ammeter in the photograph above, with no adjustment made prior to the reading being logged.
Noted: 5.5 A
